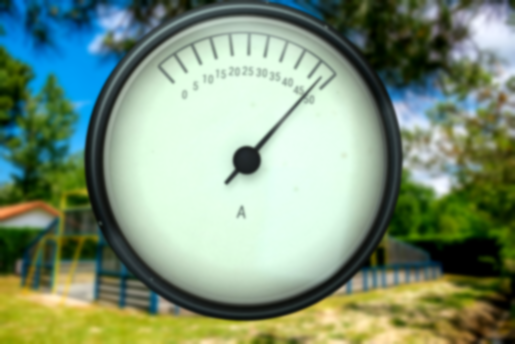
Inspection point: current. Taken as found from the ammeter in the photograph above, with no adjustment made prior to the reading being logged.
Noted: 47.5 A
